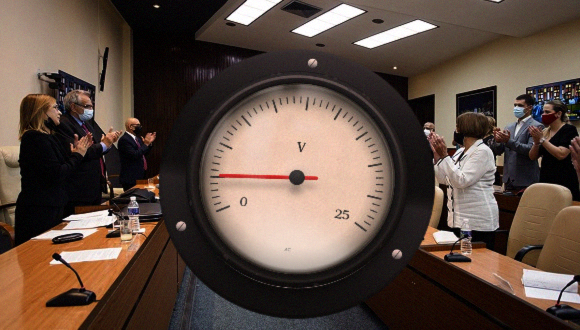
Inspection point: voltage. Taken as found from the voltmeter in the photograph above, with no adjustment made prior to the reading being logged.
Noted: 2.5 V
